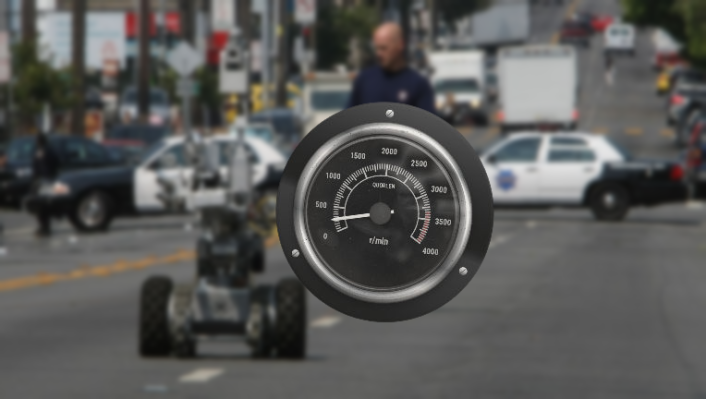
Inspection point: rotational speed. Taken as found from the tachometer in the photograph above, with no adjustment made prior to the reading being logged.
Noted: 250 rpm
